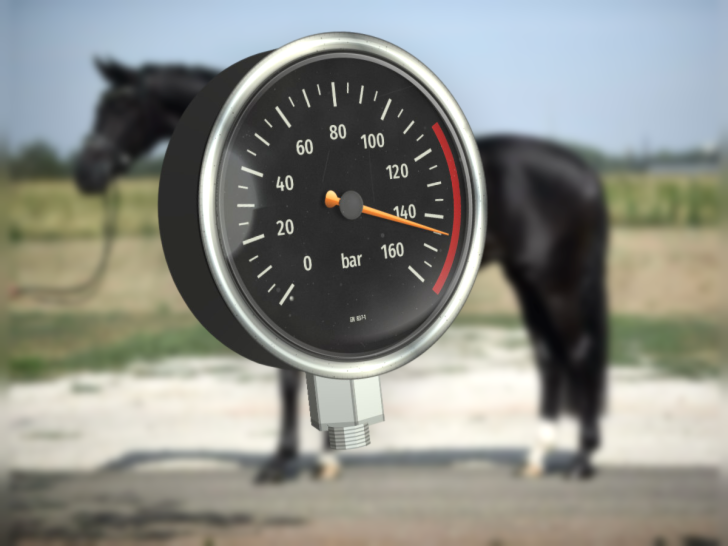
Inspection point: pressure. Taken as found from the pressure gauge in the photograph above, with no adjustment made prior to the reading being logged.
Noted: 145 bar
